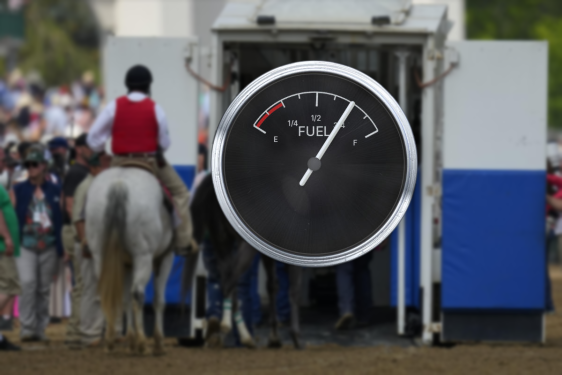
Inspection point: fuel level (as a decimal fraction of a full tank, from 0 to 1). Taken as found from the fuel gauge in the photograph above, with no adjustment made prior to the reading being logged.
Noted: 0.75
